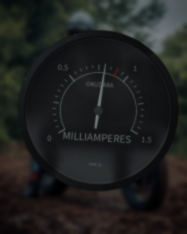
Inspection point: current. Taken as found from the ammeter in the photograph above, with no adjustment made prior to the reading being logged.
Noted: 0.8 mA
